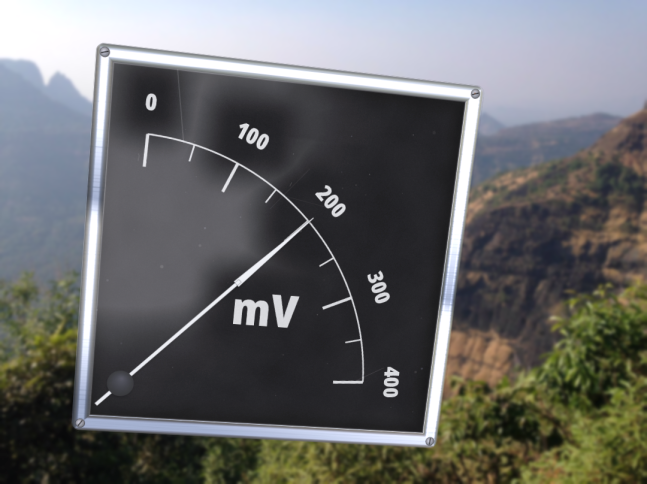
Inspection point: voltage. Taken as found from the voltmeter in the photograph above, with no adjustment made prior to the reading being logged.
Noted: 200 mV
